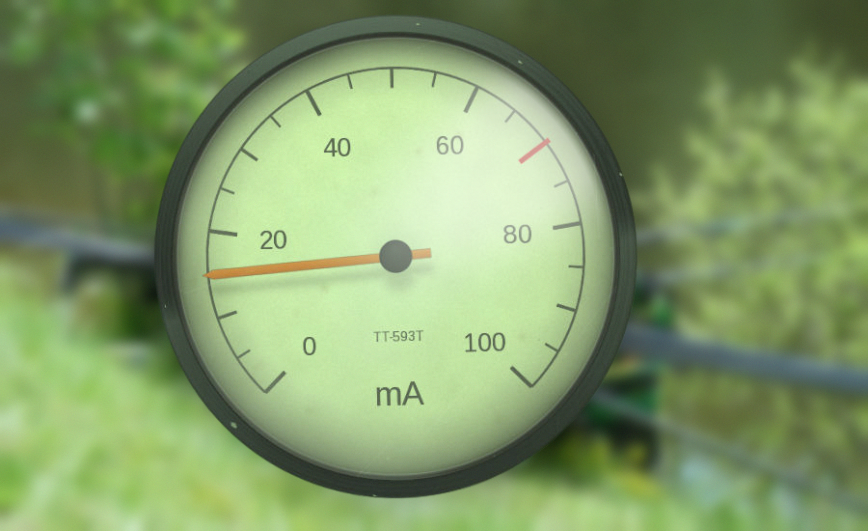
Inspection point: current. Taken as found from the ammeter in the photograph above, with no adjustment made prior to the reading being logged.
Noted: 15 mA
